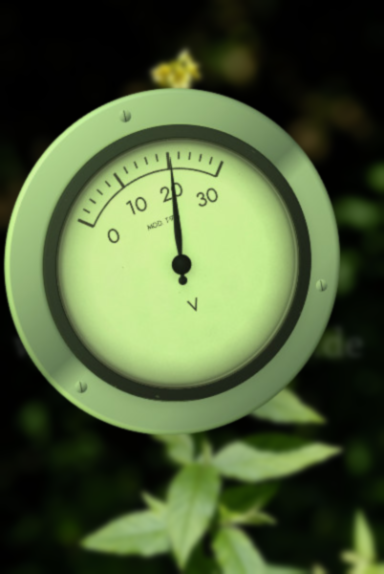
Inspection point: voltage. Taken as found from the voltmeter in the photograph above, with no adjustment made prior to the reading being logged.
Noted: 20 V
